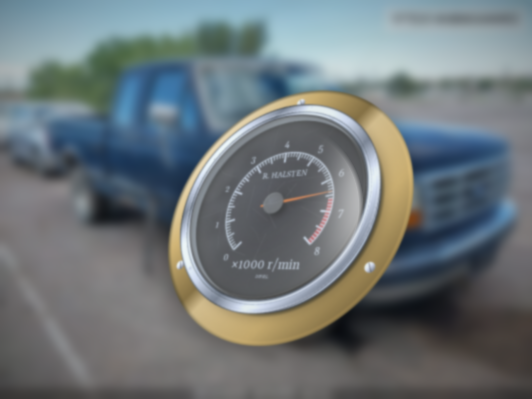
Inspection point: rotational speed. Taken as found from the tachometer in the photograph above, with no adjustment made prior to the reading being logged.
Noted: 6500 rpm
